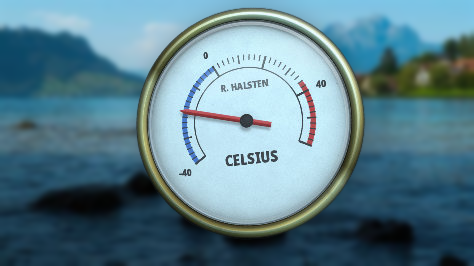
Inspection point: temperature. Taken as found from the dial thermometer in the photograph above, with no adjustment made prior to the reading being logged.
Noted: -20 °C
